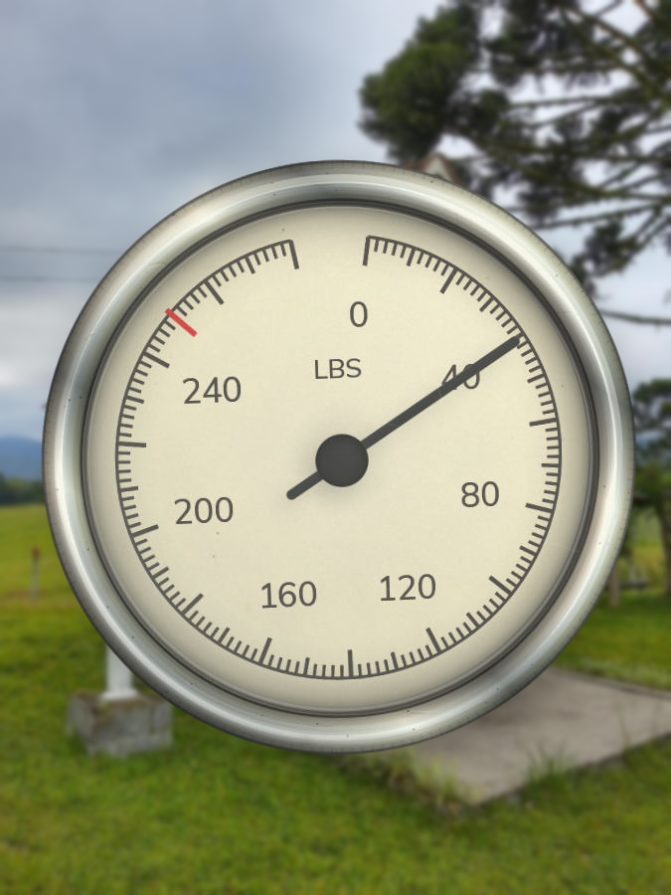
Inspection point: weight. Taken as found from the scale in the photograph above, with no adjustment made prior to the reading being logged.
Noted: 40 lb
